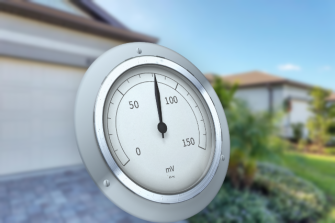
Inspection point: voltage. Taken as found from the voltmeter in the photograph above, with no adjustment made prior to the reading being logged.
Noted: 80 mV
